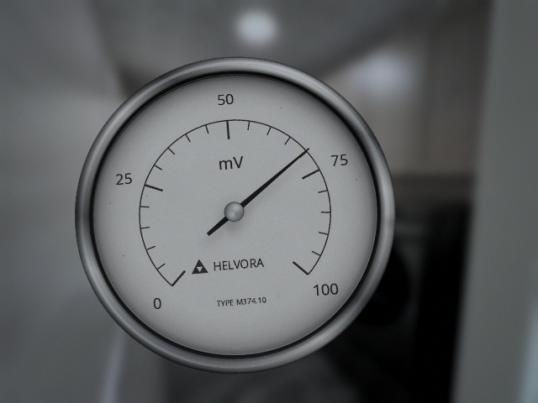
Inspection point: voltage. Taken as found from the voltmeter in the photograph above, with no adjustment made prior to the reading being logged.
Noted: 70 mV
